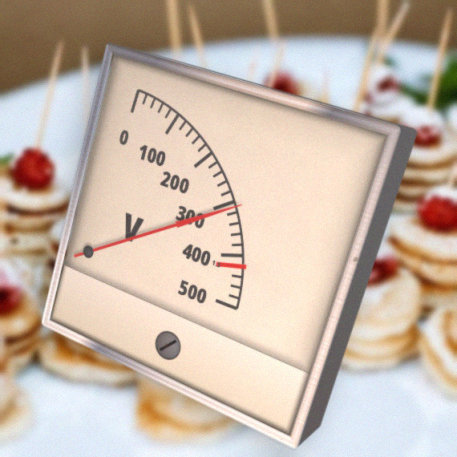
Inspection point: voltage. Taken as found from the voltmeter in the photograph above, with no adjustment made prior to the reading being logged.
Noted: 310 V
